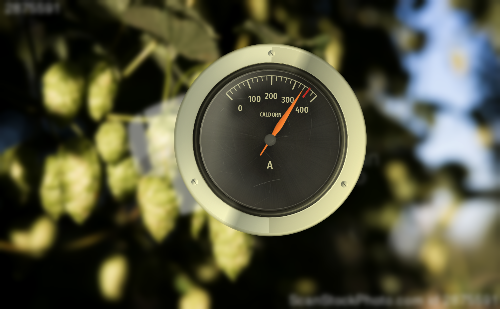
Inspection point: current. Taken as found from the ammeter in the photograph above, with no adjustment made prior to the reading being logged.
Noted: 340 A
